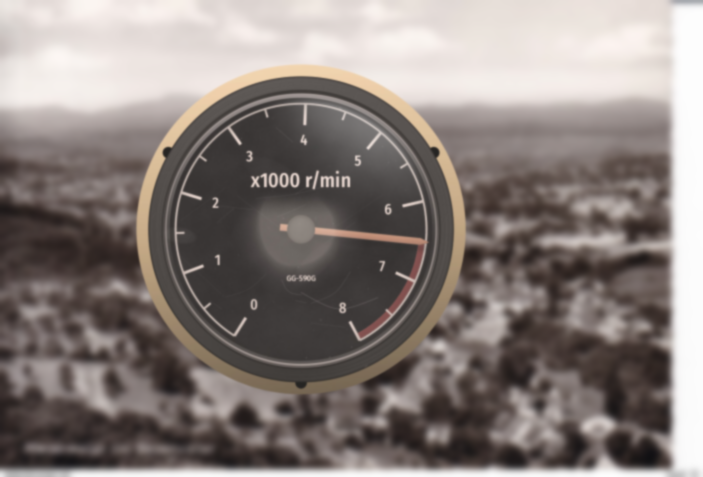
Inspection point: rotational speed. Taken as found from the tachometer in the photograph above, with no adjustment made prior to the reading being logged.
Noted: 6500 rpm
